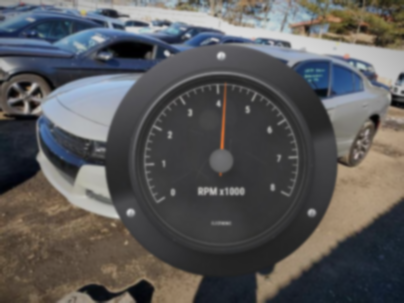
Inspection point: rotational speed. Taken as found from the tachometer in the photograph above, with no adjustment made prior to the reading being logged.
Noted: 4200 rpm
